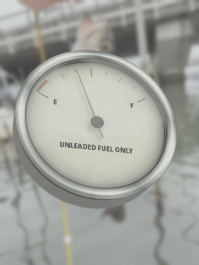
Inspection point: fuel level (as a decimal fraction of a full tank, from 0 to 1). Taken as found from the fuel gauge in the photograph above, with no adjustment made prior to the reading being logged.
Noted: 0.375
